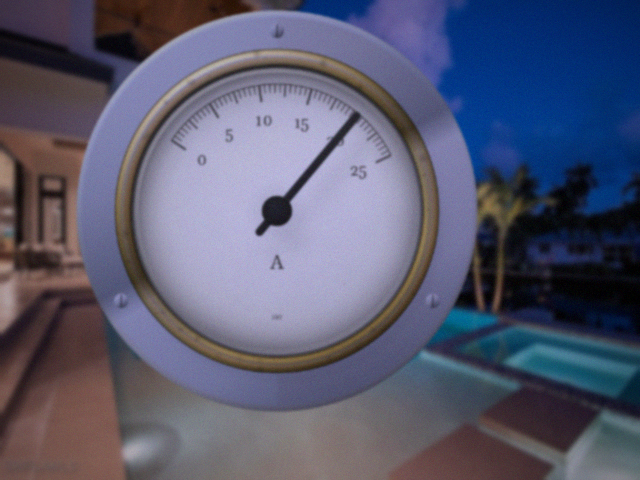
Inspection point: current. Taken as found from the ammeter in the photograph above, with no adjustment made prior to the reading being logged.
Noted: 20 A
